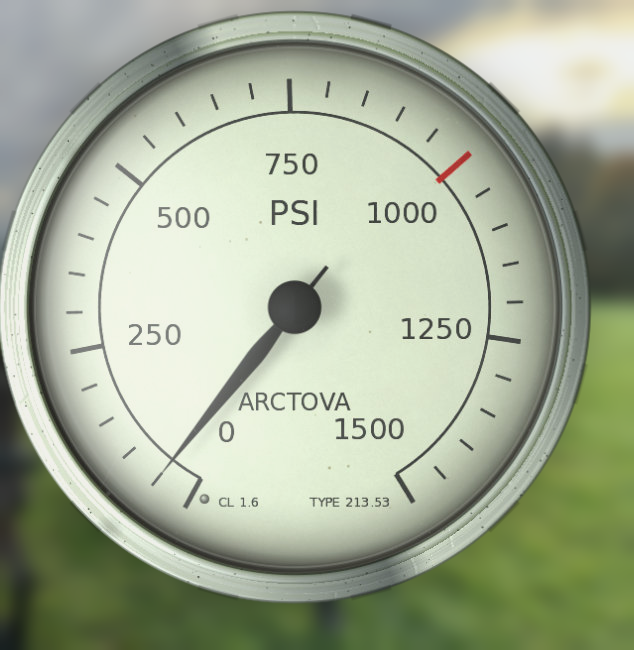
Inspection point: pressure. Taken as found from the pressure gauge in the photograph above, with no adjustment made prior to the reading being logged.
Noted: 50 psi
